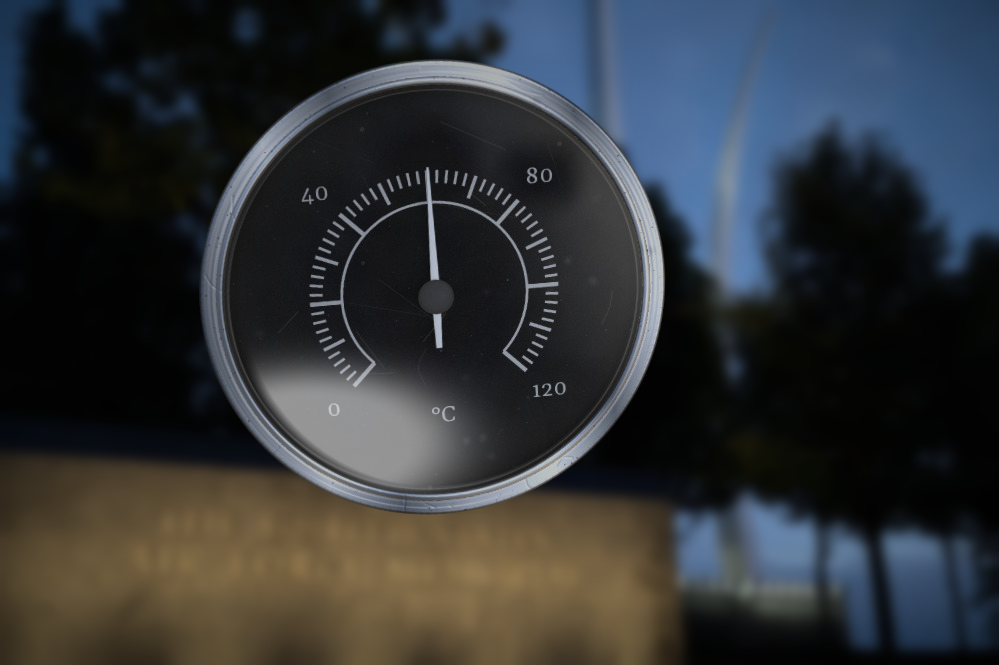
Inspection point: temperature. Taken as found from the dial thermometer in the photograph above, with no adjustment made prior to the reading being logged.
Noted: 60 °C
